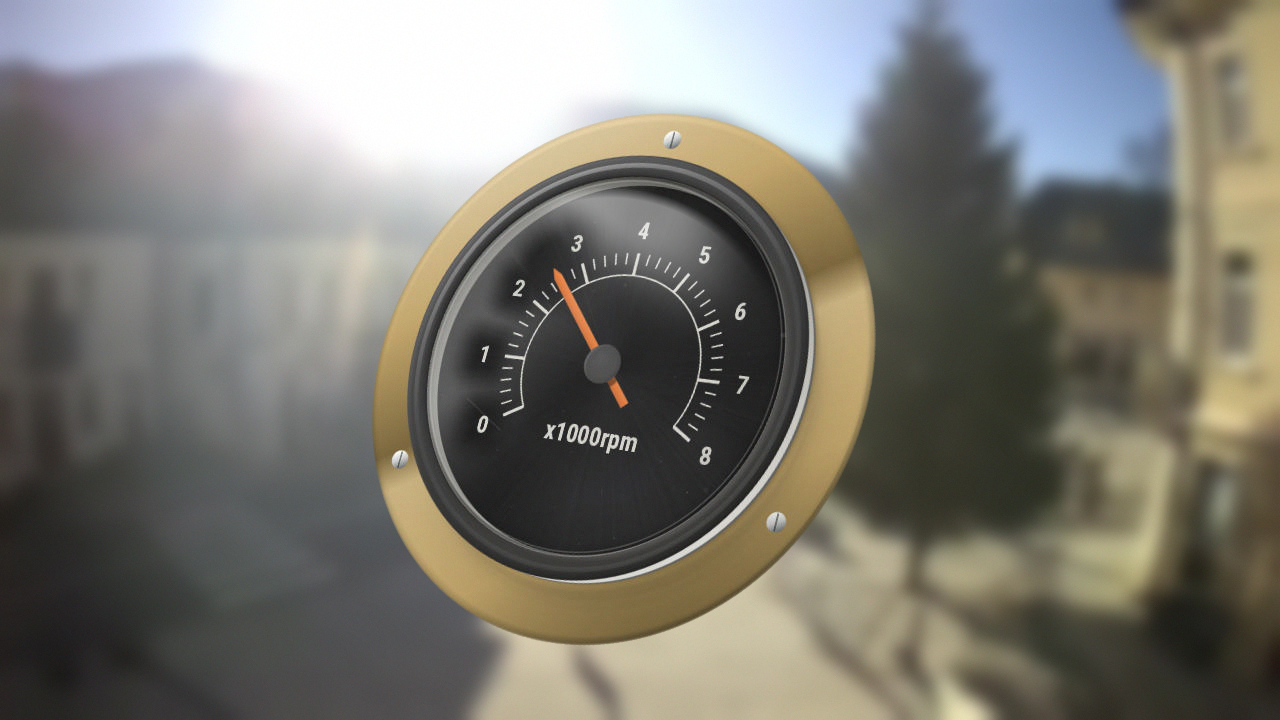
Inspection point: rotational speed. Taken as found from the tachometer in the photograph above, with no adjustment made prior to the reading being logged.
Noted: 2600 rpm
